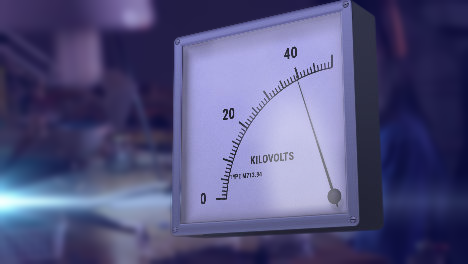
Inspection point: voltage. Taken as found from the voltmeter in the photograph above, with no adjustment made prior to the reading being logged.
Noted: 40 kV
